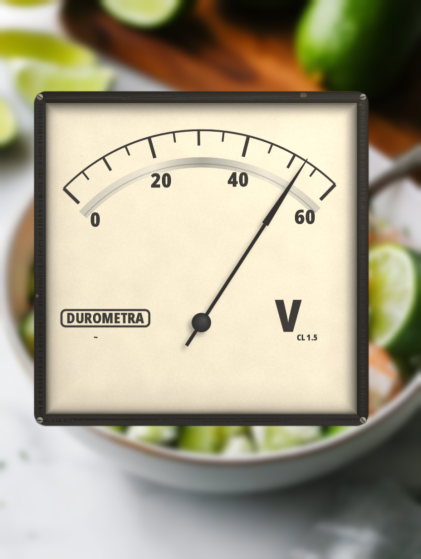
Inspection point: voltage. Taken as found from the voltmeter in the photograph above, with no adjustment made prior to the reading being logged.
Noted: 52.5 V
